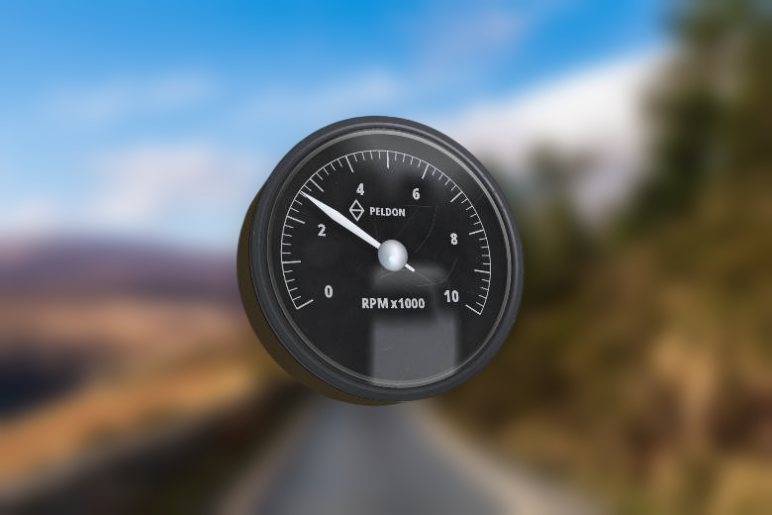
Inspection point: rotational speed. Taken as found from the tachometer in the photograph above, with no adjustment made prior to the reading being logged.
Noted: 2600 rpm
